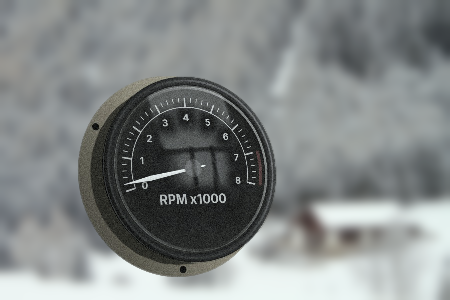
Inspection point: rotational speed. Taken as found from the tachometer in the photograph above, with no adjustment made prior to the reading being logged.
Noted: 200 rpm
